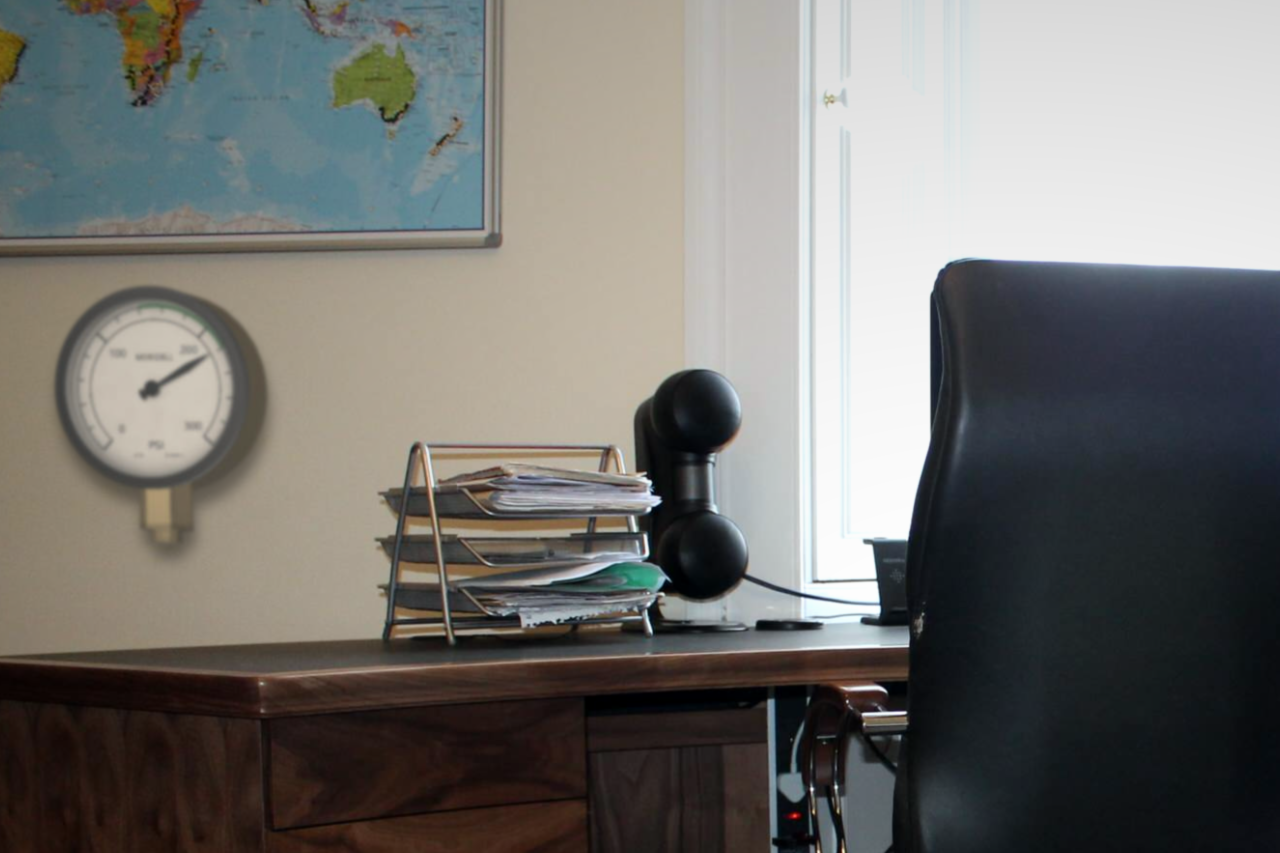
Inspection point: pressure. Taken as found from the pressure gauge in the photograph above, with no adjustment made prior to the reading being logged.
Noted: 220 psi
